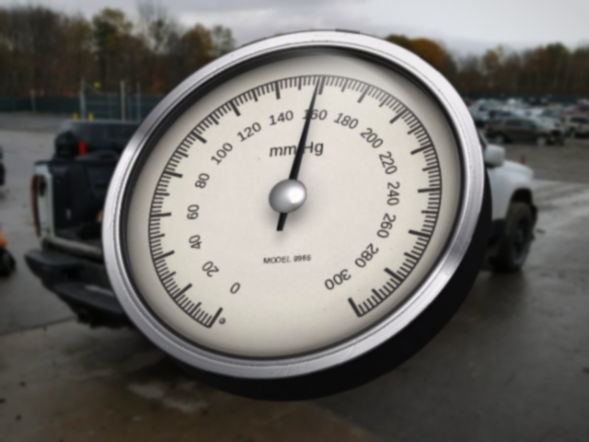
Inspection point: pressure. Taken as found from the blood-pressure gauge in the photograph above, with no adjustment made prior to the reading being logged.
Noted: 160 mmHg
